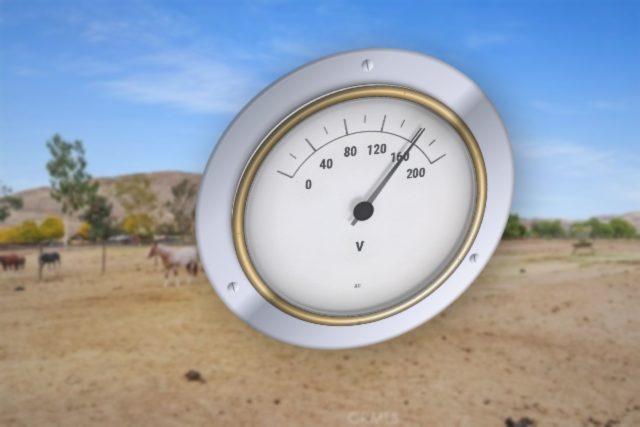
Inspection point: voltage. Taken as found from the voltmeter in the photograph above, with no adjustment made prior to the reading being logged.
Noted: 160 V
